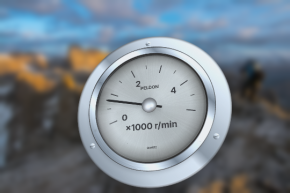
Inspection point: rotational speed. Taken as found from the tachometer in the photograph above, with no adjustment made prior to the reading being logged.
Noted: 750 rpm
